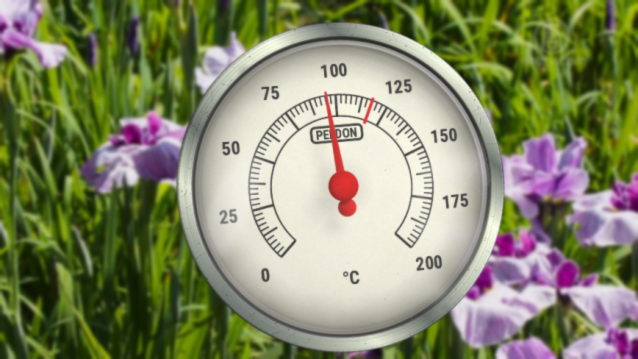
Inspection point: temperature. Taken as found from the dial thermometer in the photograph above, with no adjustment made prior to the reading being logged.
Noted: 95 °C
